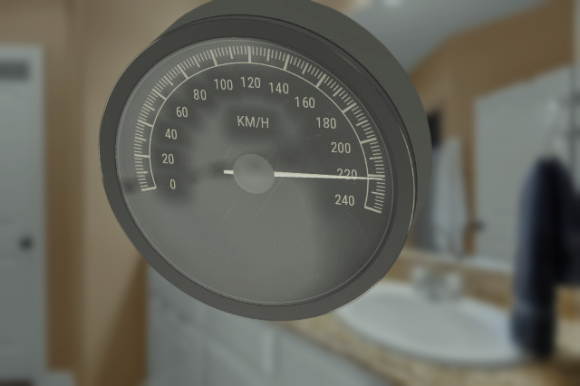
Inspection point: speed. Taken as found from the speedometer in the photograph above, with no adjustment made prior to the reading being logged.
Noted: 220 km/h
